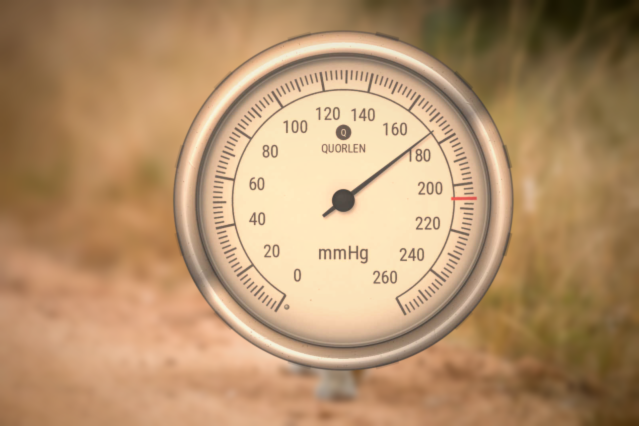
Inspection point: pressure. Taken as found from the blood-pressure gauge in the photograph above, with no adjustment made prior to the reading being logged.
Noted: 174 mmHg
